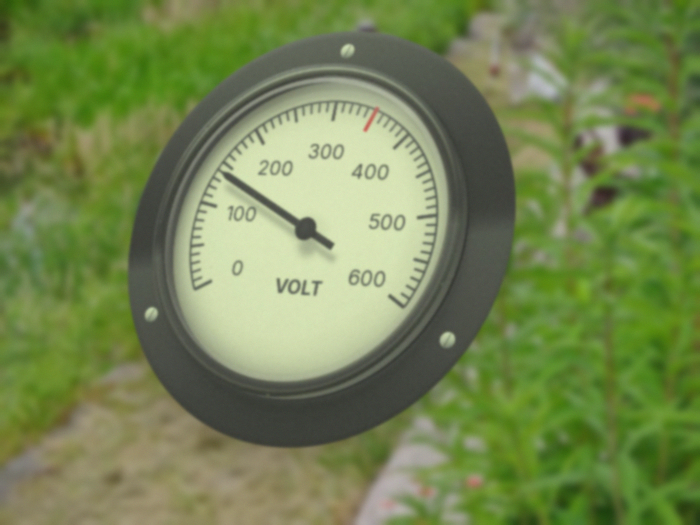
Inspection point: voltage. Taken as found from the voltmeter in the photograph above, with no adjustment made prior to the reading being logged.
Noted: 140 V
